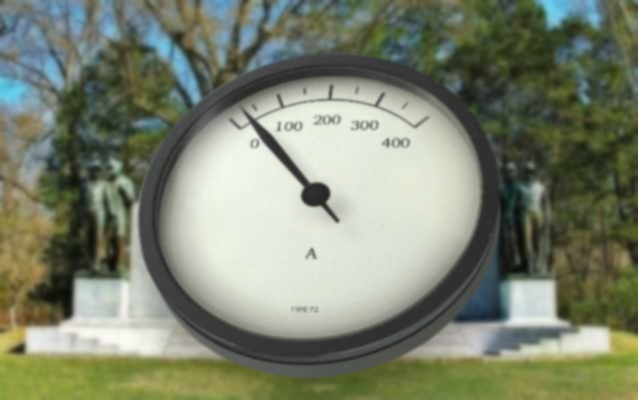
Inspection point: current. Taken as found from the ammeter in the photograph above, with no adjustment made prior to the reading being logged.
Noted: 25 A
